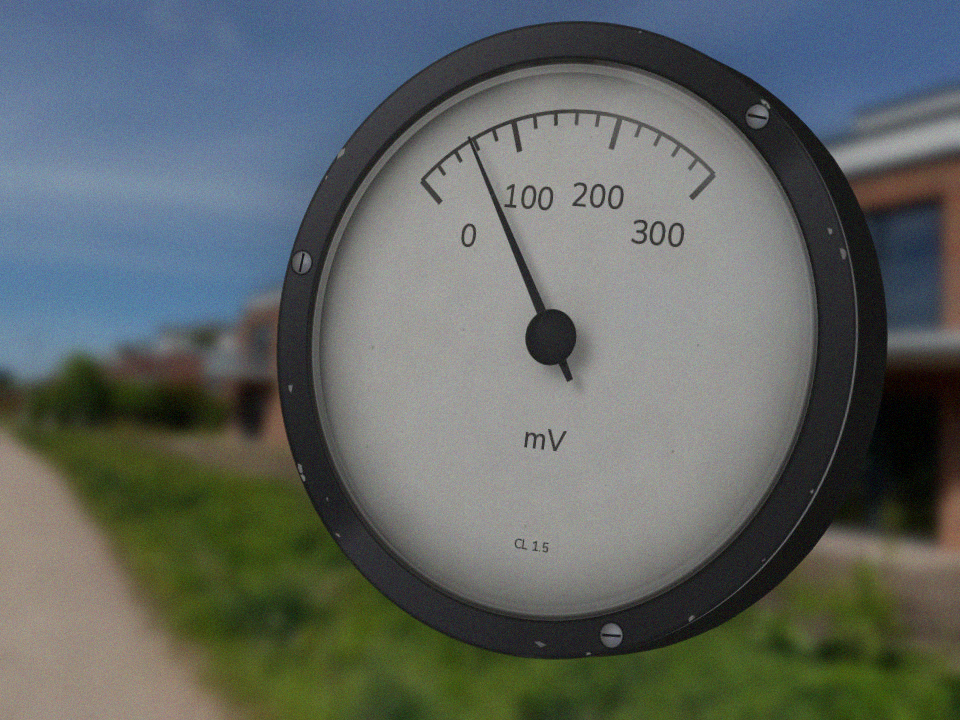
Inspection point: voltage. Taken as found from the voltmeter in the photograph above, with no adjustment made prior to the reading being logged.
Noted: 60 mV
